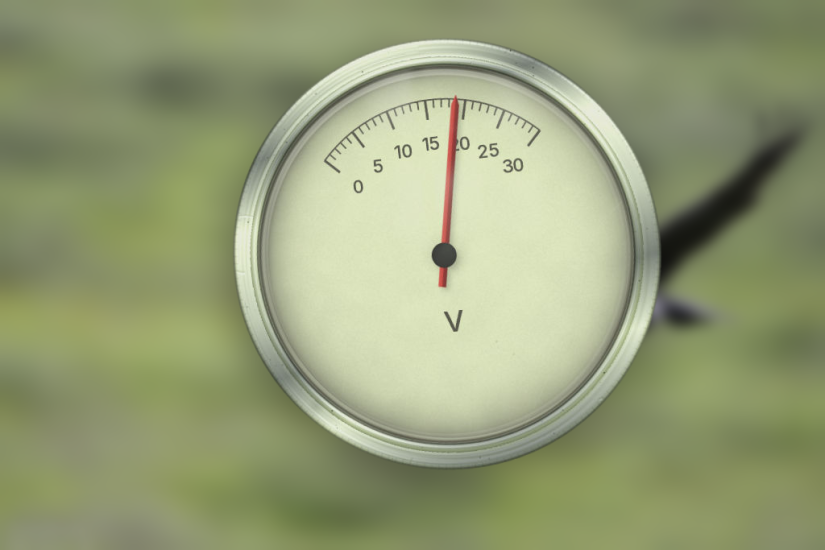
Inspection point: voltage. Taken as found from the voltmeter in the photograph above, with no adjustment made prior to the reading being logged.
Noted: 19 V
